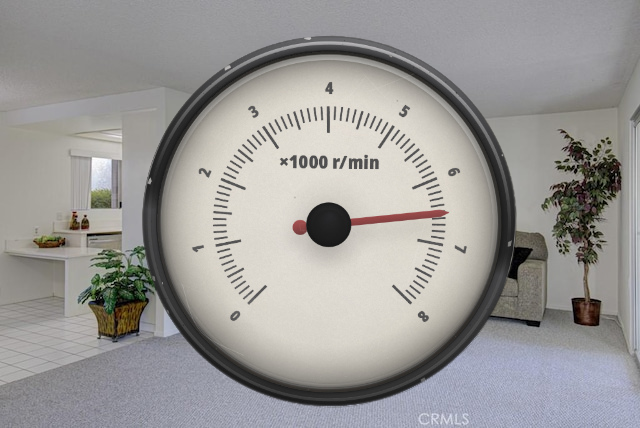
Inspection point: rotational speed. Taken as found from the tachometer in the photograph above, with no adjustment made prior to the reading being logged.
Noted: 6500 rpm
